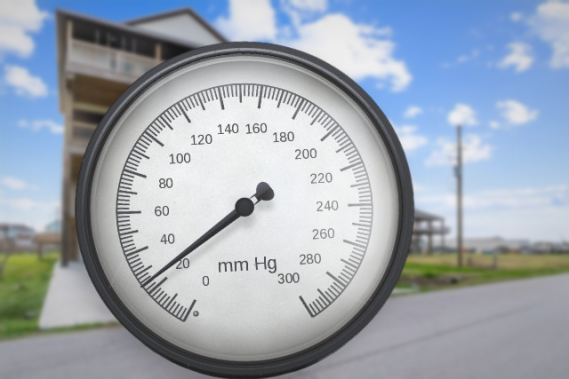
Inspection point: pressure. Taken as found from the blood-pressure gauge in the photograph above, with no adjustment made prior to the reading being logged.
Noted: 24 mmHg
